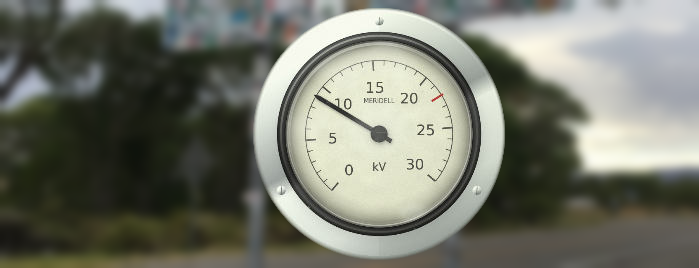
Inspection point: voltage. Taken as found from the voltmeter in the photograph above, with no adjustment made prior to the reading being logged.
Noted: 9 kV
